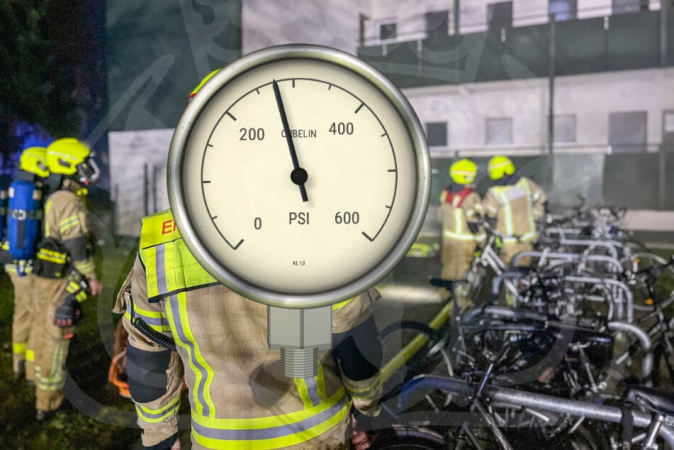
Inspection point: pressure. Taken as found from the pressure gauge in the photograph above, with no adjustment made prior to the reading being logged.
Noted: 275 psi
